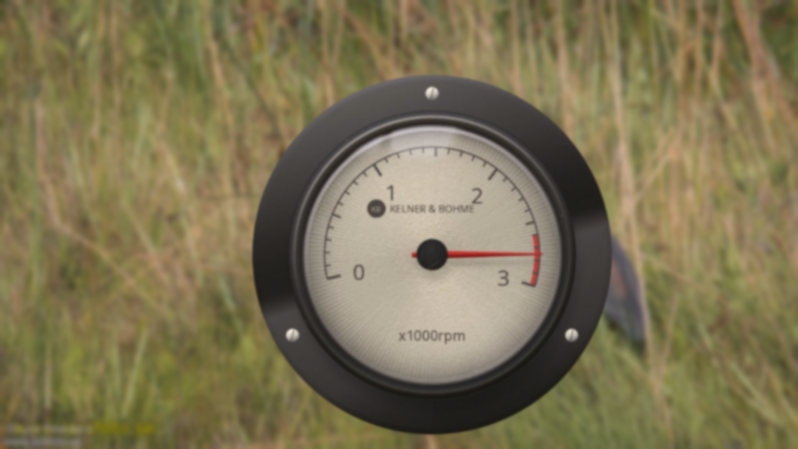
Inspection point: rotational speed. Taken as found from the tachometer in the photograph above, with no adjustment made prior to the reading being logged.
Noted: 2750 rpm
